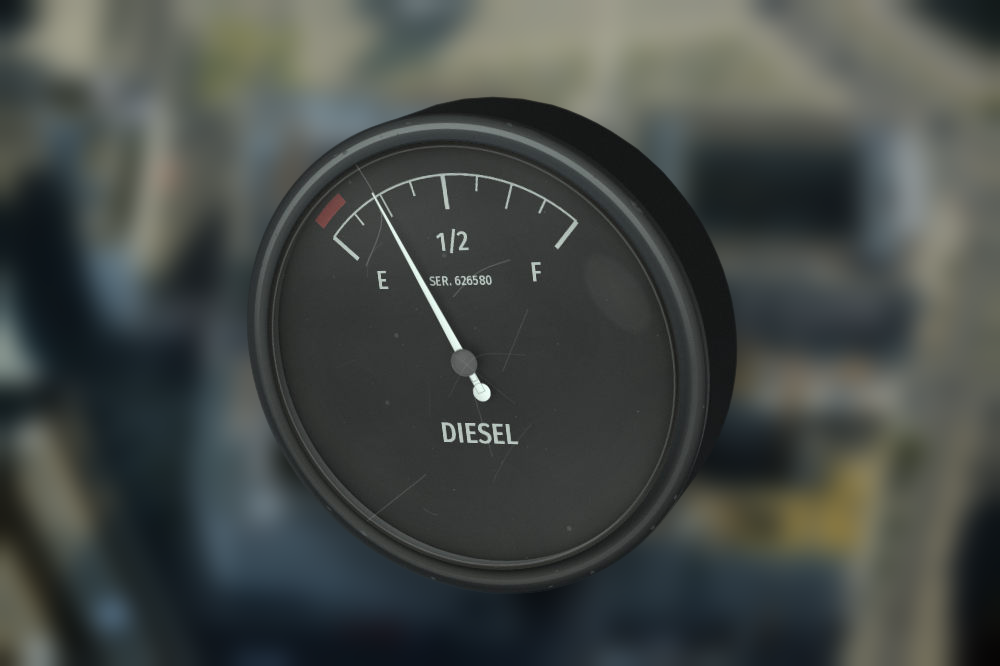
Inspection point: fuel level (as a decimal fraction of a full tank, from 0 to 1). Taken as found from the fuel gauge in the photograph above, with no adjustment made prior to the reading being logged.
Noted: 0.25
